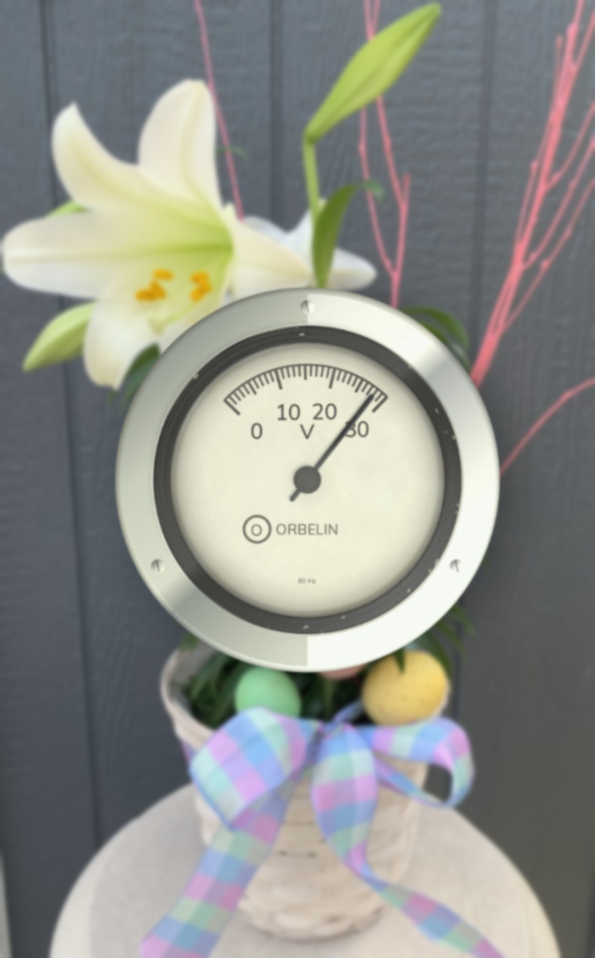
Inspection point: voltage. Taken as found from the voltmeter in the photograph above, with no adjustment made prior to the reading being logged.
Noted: 28 V
